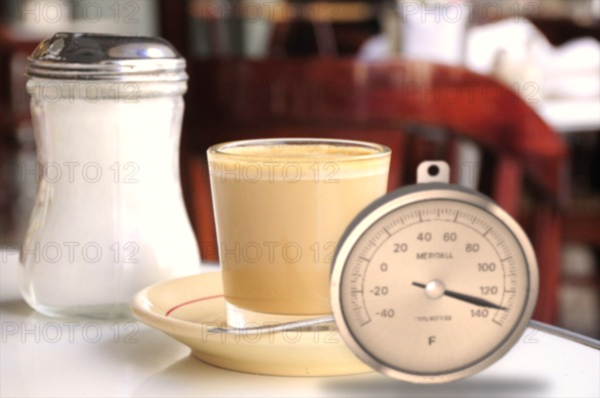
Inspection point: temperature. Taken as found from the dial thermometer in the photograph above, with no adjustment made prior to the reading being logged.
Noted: 130 °F
